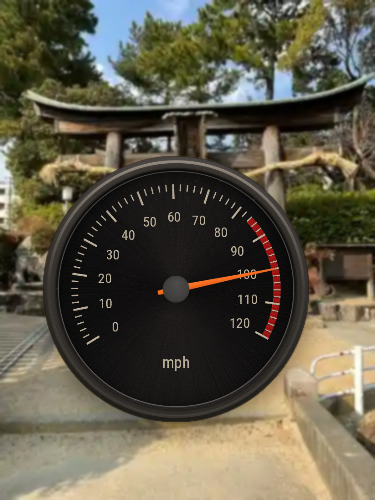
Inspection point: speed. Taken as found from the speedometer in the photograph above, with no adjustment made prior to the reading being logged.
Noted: 100 mph
